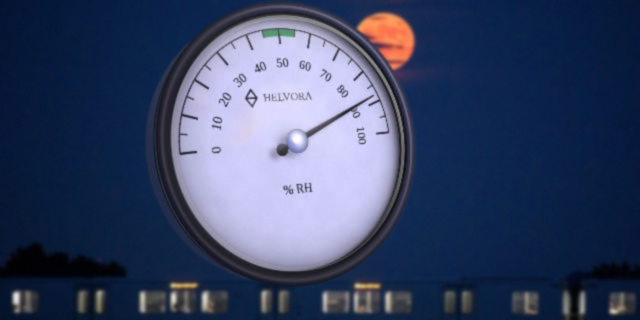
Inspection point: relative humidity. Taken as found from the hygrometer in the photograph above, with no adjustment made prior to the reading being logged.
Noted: 87.5 %
